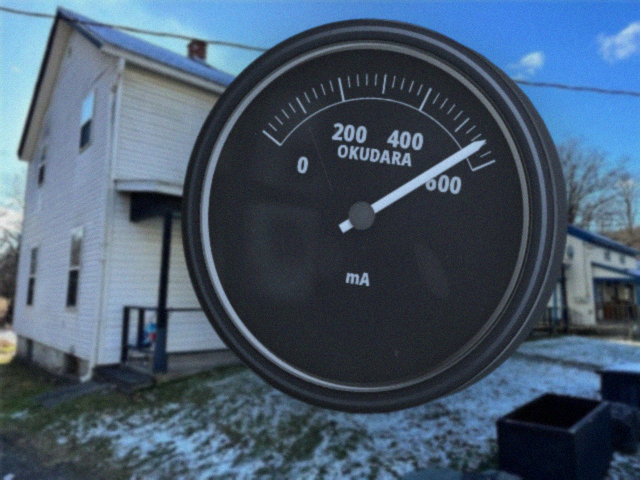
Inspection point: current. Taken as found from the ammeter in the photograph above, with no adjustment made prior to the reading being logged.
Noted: 560 mA
